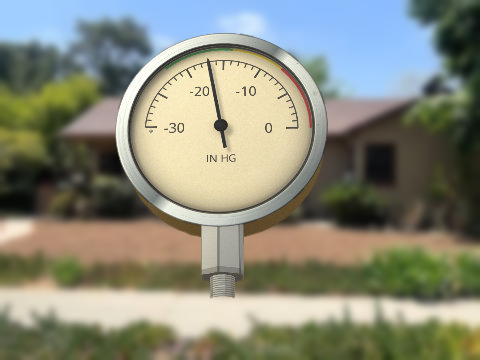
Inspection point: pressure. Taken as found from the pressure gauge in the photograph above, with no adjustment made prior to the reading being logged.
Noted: -17 inHg
